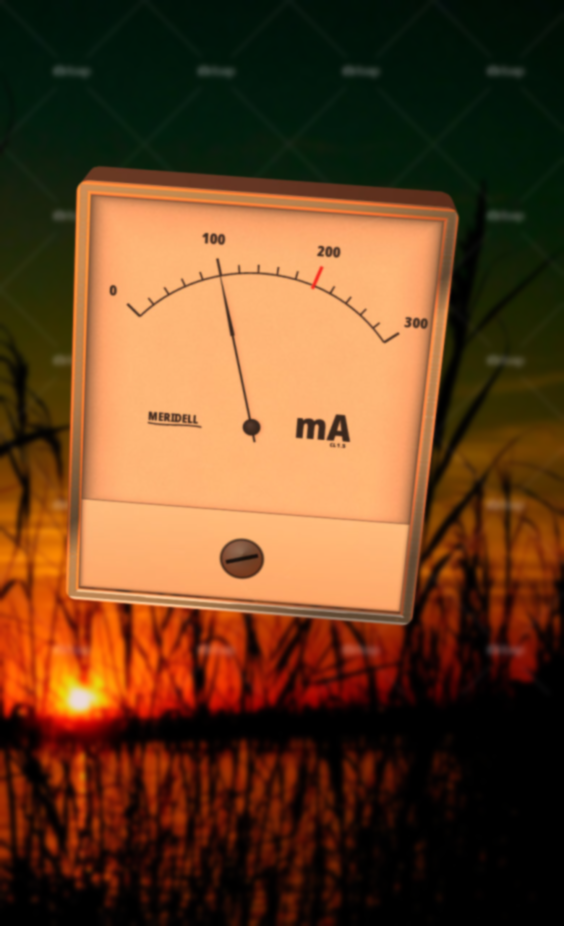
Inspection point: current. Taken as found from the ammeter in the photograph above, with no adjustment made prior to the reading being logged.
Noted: 100 mA
